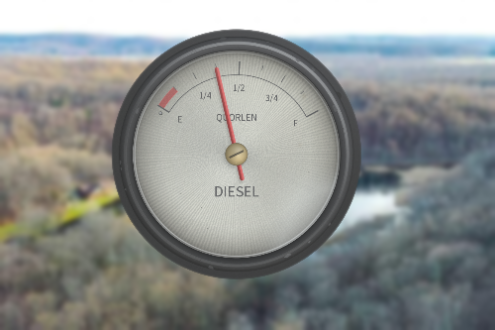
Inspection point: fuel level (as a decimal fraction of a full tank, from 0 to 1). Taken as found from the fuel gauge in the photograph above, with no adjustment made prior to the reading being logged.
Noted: 0.375
